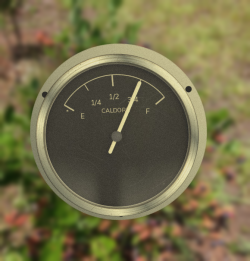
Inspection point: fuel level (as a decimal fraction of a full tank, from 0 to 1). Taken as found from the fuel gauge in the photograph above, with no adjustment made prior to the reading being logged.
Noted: 0.75
